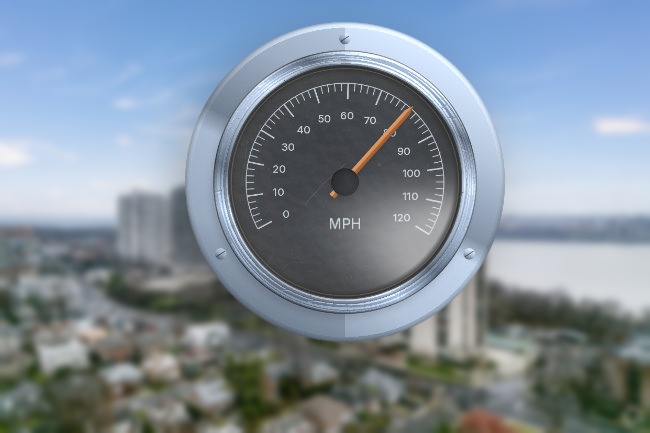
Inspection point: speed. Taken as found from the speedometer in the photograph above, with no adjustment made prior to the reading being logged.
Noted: 80 mph
